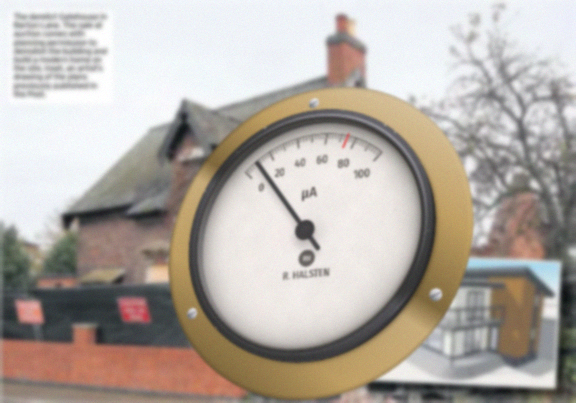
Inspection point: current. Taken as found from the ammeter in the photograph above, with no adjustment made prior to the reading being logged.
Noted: 10 µA
